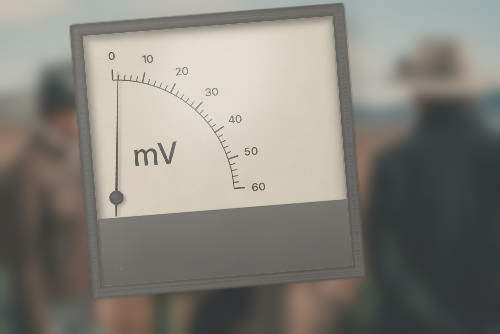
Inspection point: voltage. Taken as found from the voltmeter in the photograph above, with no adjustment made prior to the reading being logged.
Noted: 2 mV
